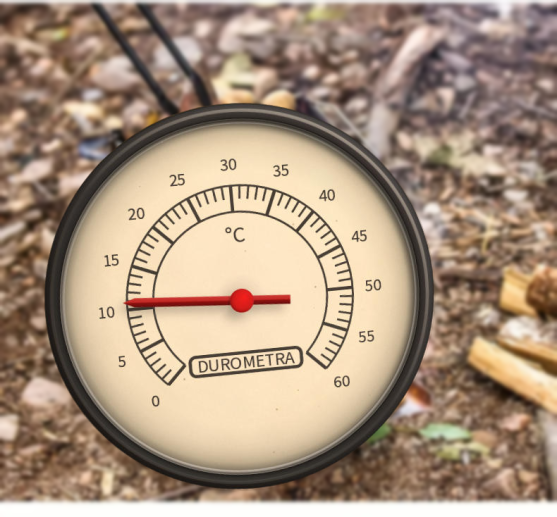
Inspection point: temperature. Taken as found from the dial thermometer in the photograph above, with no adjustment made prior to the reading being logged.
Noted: 11 °C
